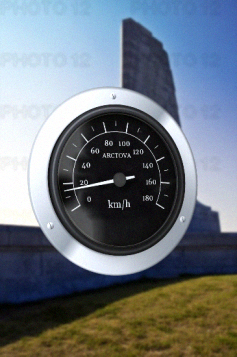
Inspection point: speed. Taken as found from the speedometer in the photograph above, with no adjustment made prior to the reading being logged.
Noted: 15 km/h
